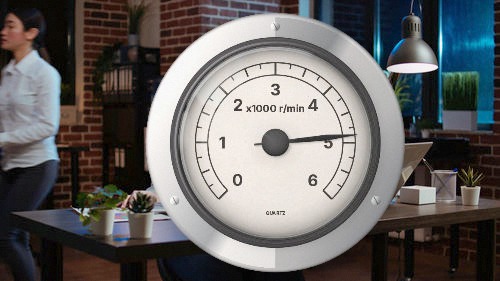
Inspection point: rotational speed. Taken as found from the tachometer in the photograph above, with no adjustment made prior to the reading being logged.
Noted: 4875 rpm
